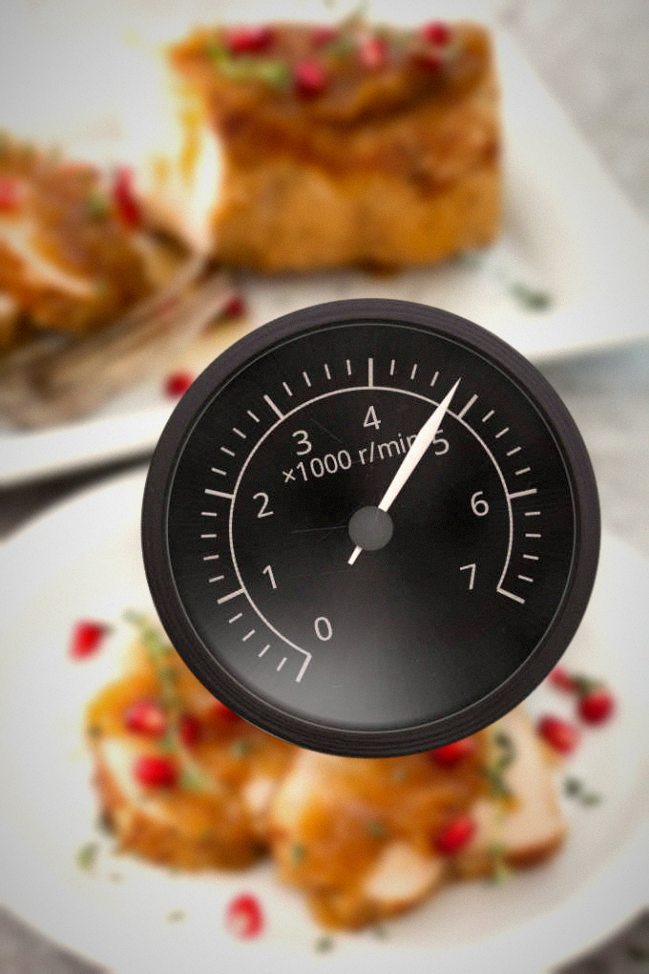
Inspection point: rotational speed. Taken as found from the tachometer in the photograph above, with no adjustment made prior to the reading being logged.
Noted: 4800 rpm
